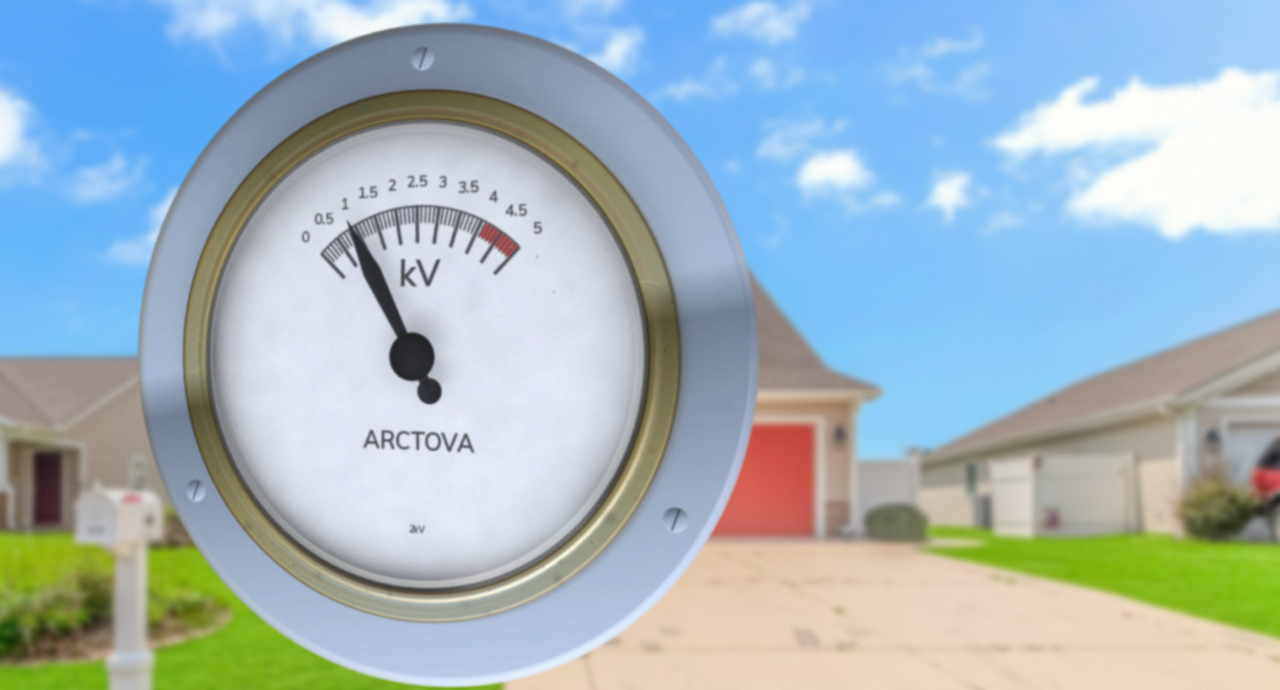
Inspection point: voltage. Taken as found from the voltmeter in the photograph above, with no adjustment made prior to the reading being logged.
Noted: 1 kV
